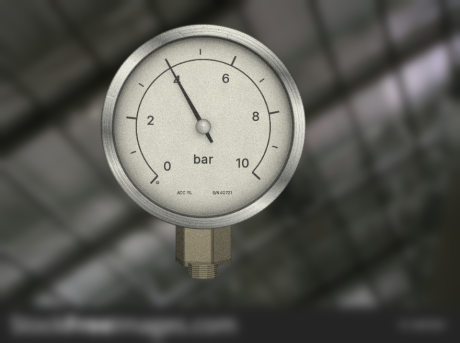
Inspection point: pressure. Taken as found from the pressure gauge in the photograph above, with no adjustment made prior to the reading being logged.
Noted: 4 bar
